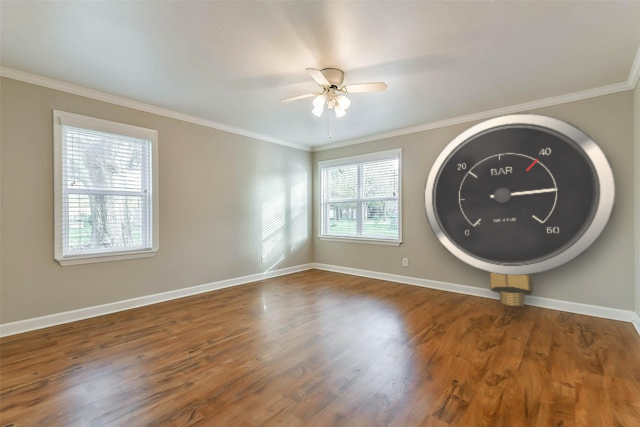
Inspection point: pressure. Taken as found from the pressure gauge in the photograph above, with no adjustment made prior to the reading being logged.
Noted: 50 bar
